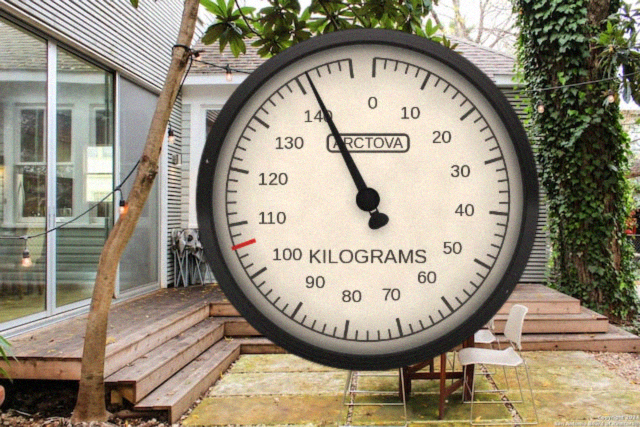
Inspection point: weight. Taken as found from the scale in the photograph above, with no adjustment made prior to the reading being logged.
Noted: 142 kg
